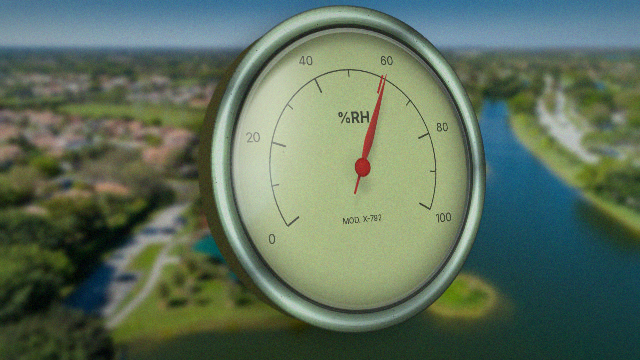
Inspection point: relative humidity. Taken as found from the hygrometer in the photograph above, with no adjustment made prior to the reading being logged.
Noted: 60 %
